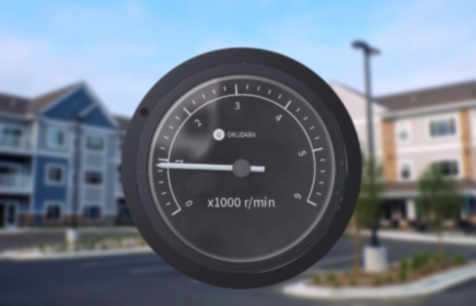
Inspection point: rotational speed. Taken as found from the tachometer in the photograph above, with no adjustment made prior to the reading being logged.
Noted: 900 rpm
